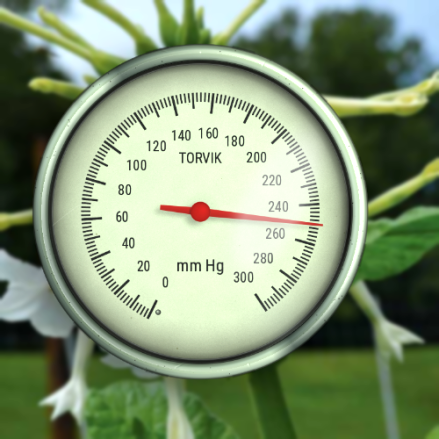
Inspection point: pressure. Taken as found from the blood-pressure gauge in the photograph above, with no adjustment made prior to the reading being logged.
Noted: 250 mmHg
